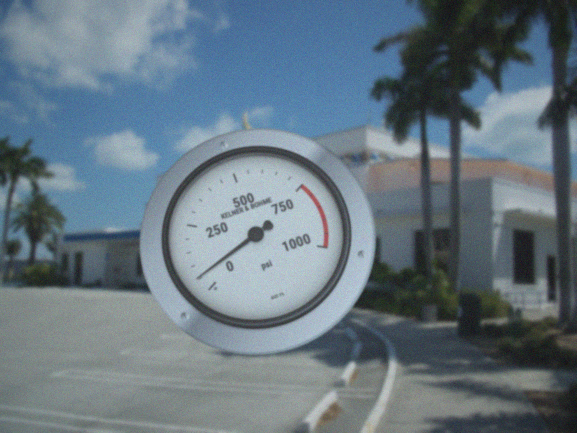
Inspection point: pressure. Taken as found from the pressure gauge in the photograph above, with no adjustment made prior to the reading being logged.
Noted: 50 psi
